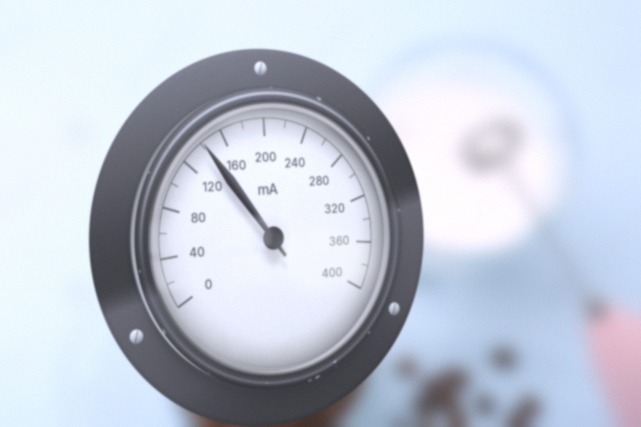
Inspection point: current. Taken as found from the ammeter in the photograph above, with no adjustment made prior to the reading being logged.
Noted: 140 mA
